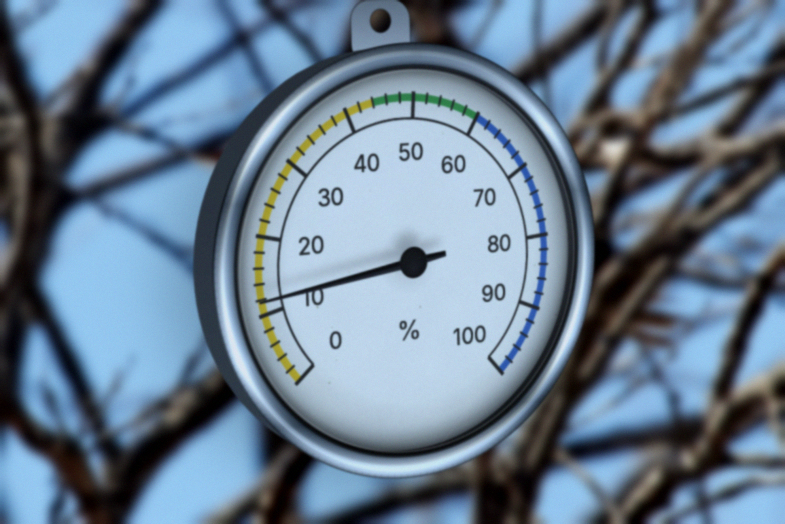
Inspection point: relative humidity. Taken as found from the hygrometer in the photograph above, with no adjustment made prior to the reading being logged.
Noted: 12 %
